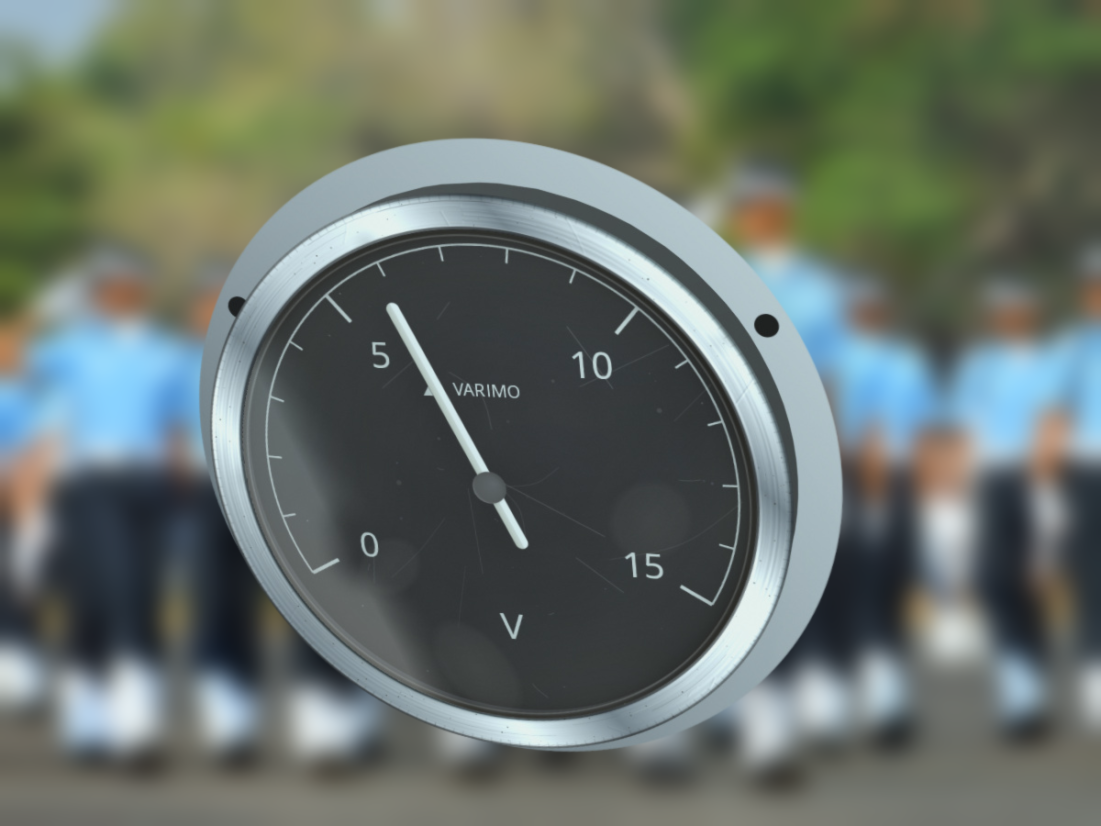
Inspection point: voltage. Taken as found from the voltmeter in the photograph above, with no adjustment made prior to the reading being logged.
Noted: 6 V
